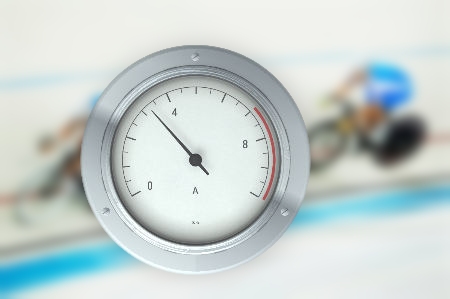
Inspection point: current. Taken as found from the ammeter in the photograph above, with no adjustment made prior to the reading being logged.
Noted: 3.25 A
